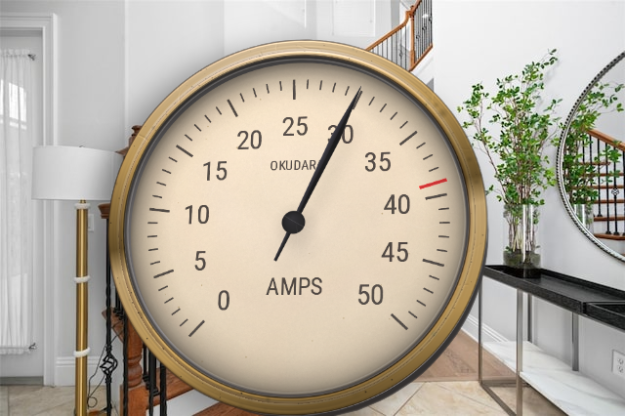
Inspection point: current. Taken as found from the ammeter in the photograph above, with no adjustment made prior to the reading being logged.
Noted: 30 A
